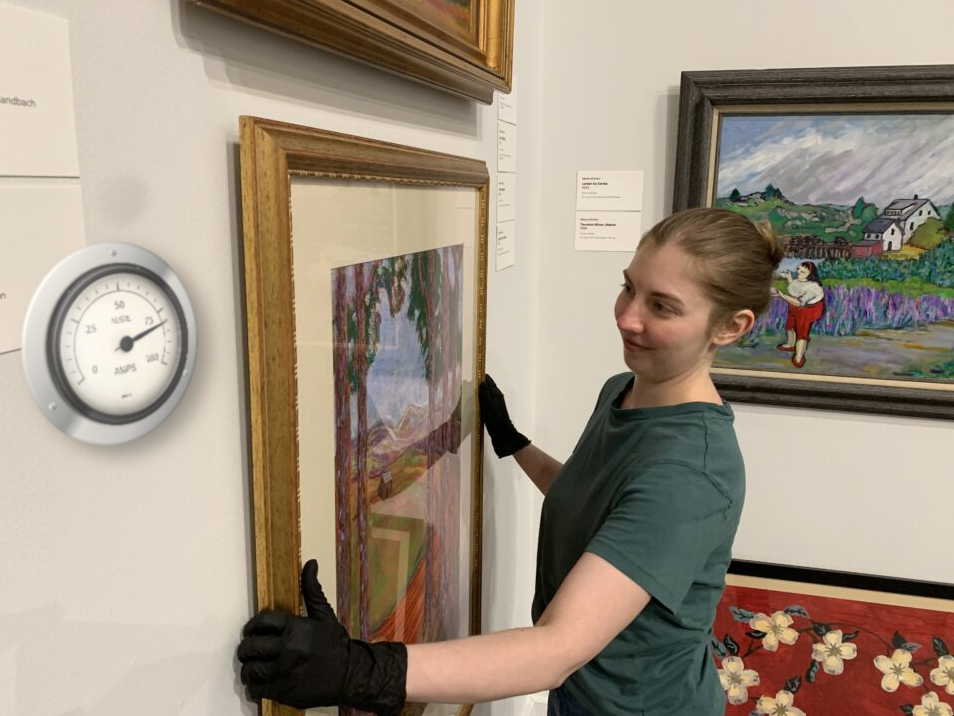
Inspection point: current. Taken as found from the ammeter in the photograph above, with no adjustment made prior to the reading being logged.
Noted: 80 A
